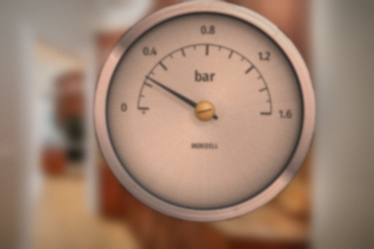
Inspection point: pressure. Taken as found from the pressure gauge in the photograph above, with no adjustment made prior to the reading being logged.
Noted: 0.25 bar
